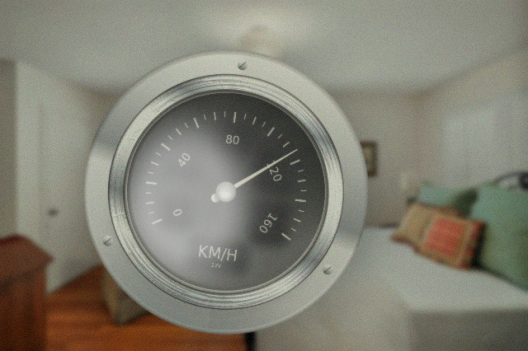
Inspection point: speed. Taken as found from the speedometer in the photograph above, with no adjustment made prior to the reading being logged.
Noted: 115 km/h
